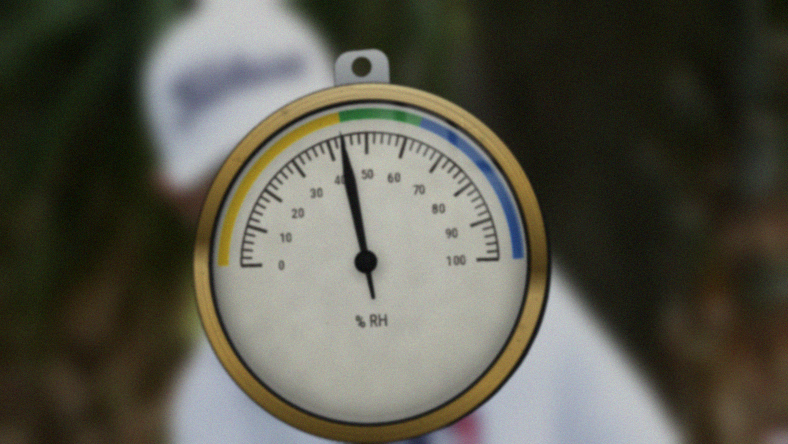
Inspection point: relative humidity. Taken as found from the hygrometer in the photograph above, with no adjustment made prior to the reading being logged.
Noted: 44 %
